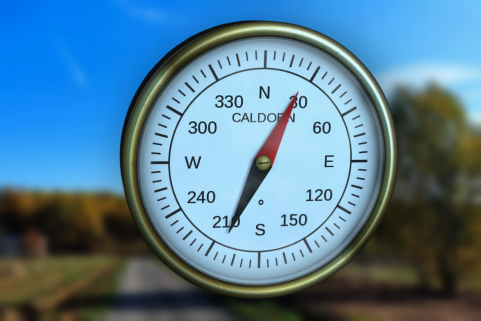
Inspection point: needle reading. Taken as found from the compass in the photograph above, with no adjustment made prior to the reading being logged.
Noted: 25 °
